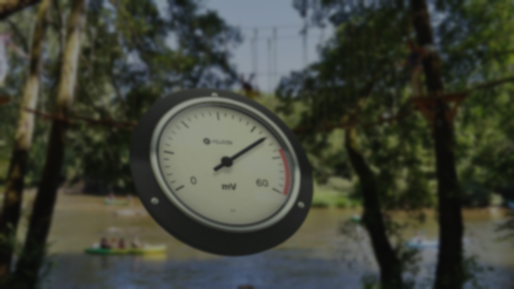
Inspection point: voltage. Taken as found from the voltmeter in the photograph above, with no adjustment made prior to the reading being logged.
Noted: 44 mV
